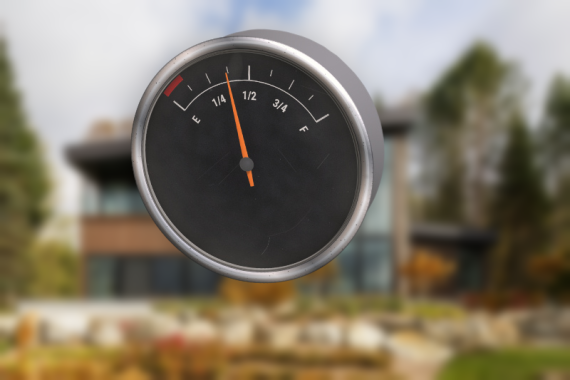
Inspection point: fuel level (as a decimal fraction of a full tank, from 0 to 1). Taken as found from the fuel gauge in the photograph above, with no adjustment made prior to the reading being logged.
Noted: 0.375
